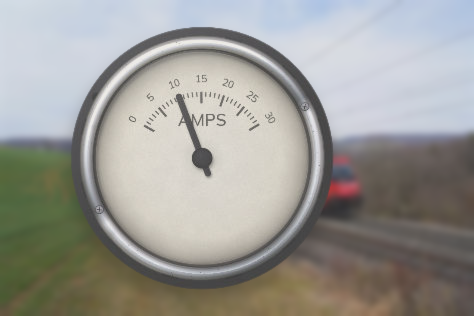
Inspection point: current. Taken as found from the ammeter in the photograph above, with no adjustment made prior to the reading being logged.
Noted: 10 A
